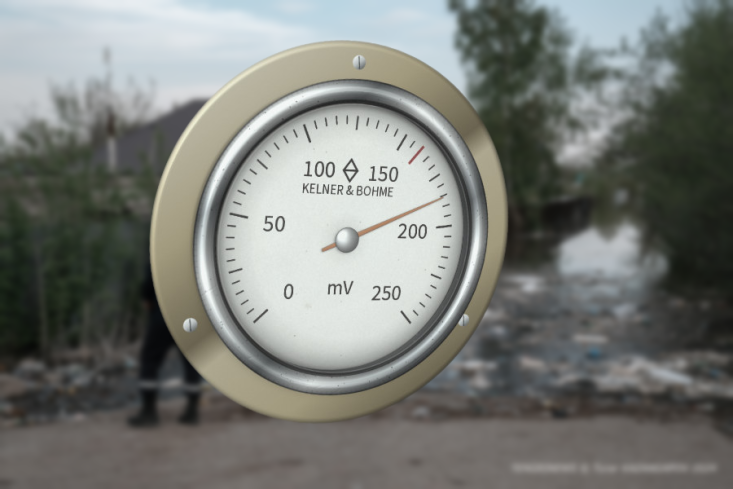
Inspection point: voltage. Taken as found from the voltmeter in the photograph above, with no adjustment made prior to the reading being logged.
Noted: 185 mV
